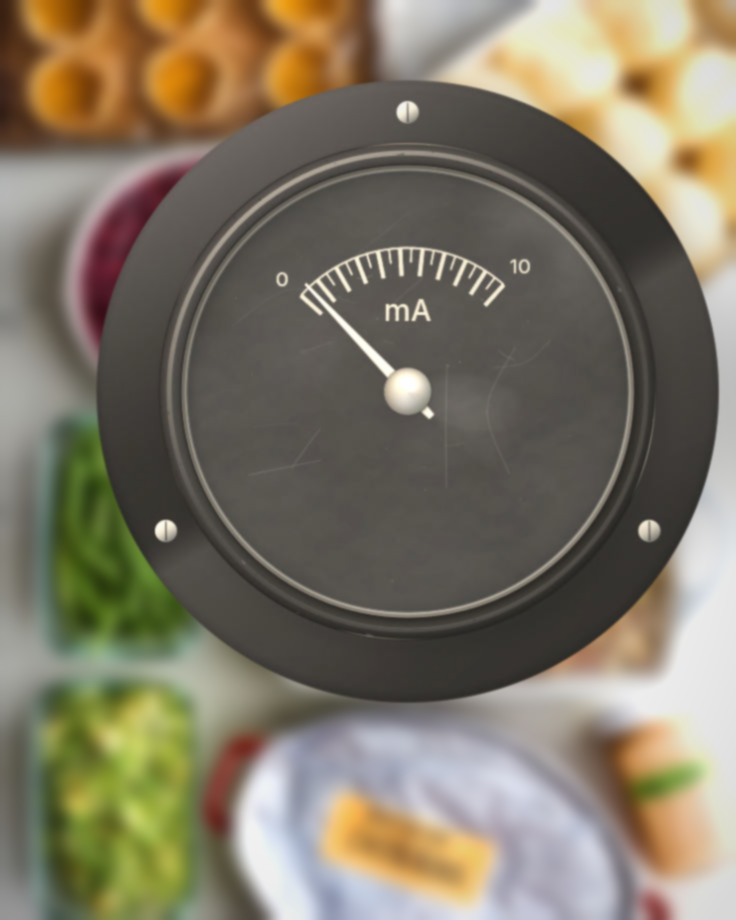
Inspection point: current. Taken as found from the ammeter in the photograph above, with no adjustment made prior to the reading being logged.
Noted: 0.5 mA
